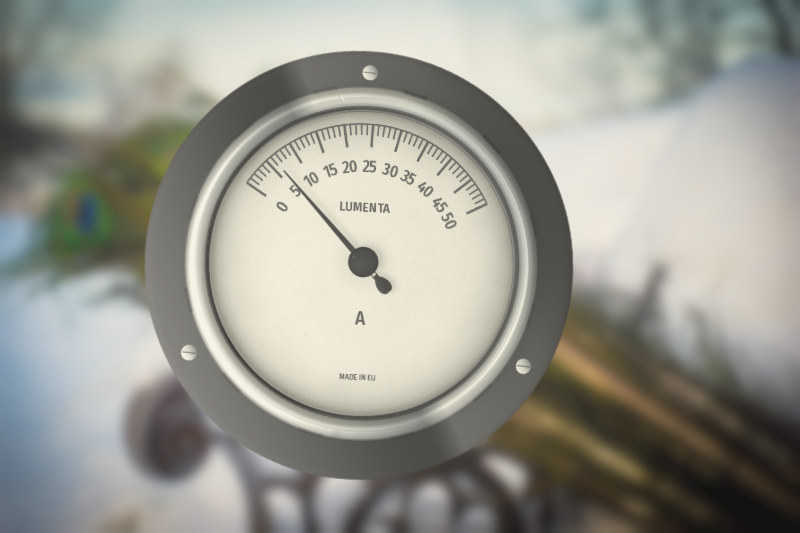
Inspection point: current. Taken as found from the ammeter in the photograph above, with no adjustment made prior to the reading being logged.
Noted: 6 A
